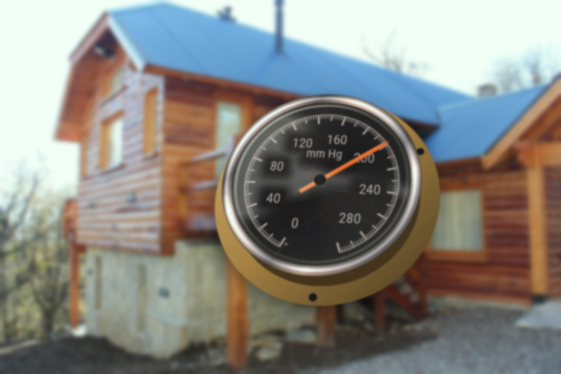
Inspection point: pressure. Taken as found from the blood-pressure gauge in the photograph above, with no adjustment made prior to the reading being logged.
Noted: 200 mmHg
